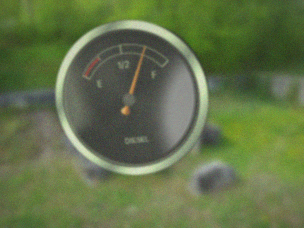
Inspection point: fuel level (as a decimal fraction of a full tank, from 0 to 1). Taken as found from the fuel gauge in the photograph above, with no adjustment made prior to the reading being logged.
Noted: 0.75
